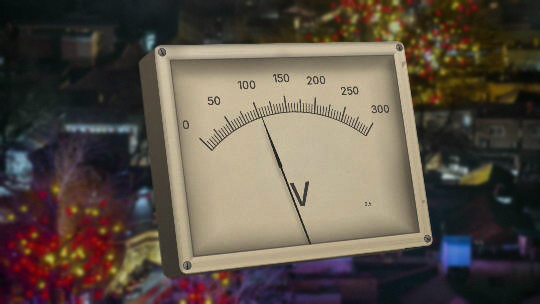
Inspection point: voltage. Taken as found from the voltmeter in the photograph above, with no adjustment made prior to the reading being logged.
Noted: 100 V
